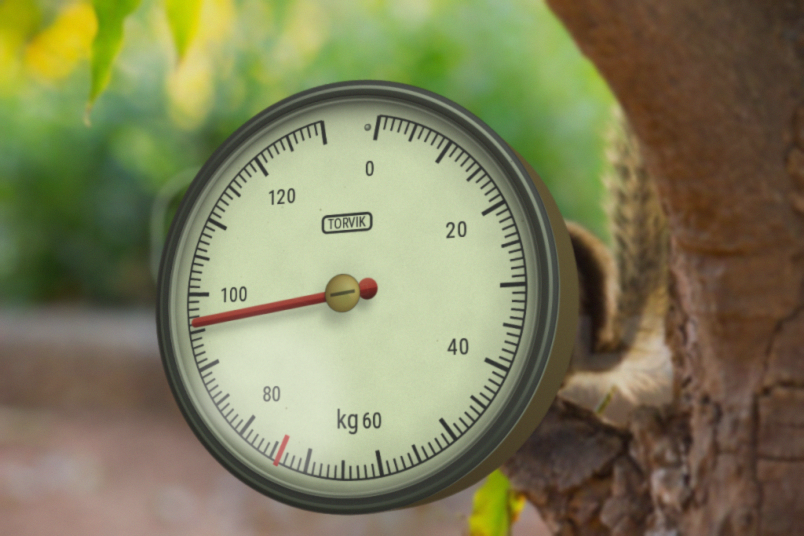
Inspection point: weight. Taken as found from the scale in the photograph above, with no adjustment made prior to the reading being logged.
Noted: 96 kg
